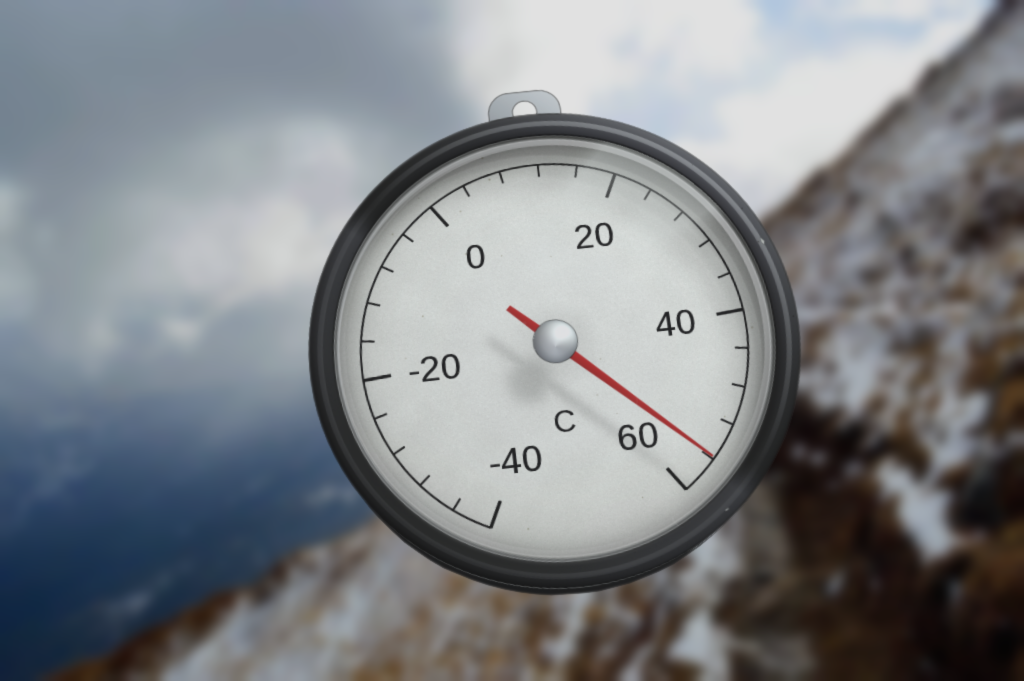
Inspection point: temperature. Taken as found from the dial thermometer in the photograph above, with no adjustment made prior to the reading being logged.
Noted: 56 °C
